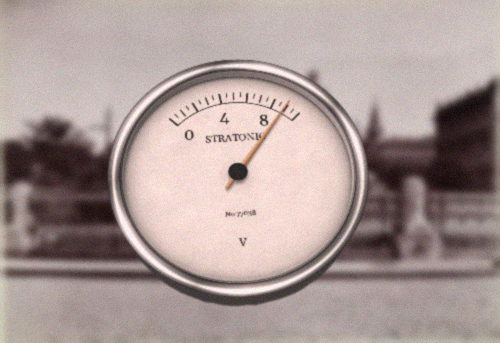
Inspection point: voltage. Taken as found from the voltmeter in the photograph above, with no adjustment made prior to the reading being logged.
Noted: 9 V
